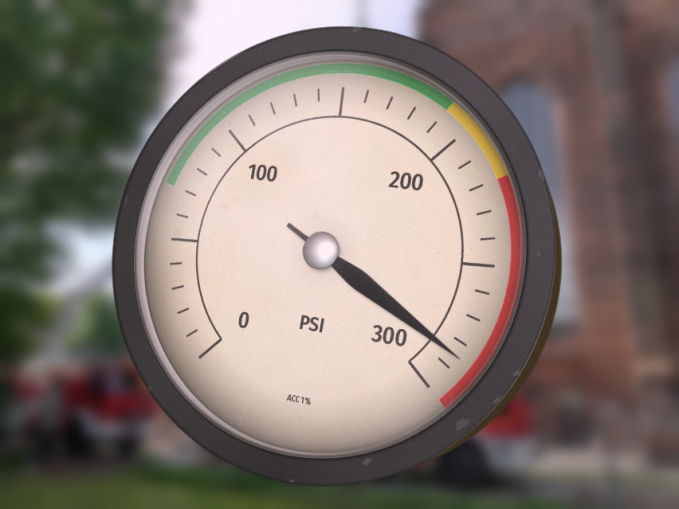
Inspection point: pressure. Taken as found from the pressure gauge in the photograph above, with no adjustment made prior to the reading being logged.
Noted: 285 psi
